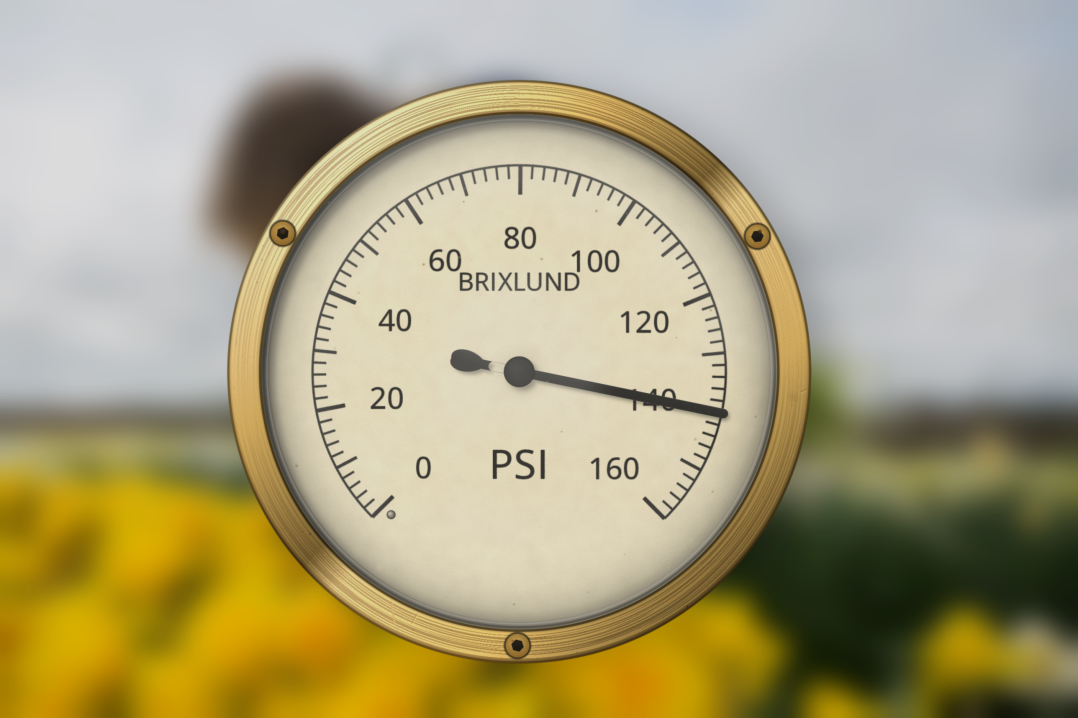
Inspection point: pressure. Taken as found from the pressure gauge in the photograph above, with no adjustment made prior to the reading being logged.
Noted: 140 psi
